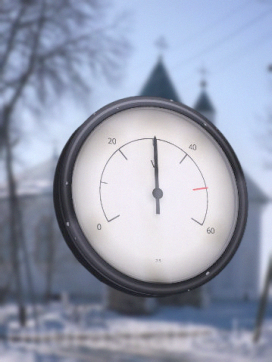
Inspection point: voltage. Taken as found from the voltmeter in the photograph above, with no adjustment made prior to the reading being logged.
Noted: 30 V
